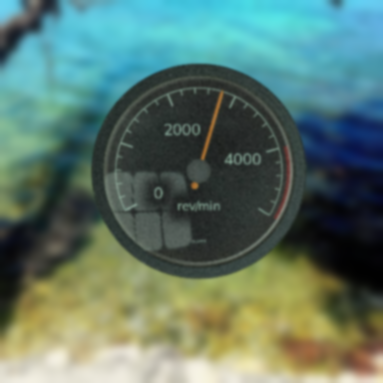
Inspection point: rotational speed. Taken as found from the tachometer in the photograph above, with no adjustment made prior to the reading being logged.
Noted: 2800 rpm
